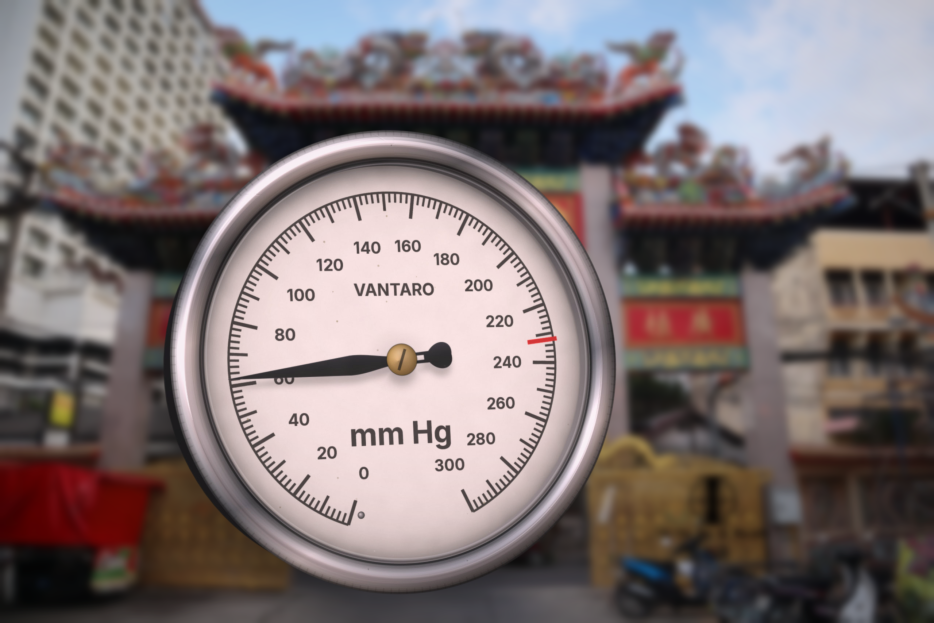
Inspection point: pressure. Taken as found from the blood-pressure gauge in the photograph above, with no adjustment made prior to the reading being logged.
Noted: 62 mmHg
